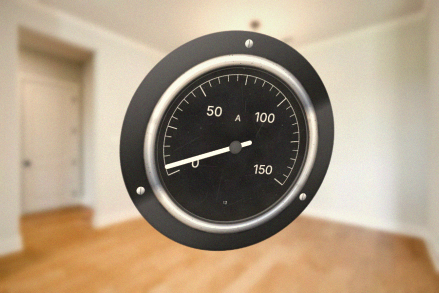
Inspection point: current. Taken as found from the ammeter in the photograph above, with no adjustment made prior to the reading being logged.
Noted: 5 A
